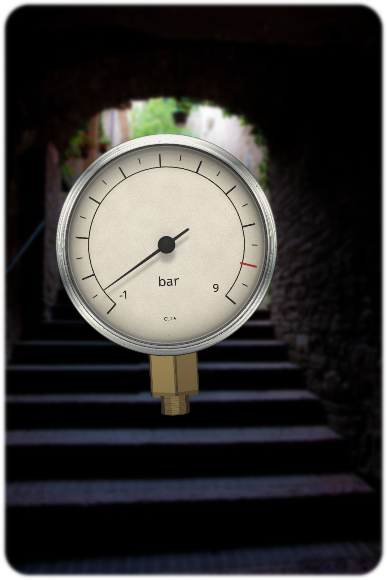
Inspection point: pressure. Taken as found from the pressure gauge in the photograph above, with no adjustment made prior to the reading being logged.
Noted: -0.5 bar
